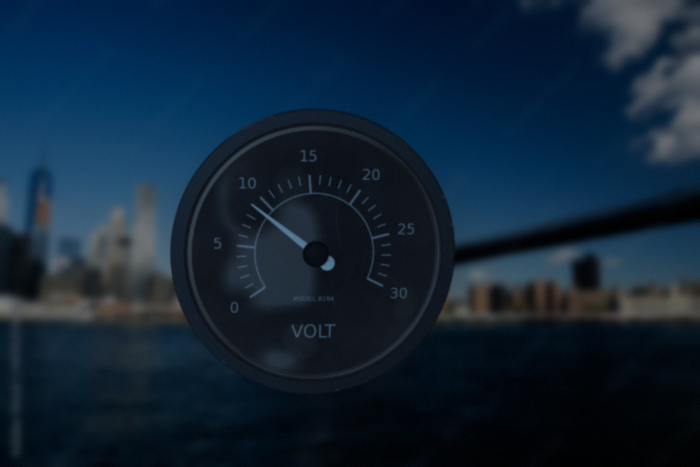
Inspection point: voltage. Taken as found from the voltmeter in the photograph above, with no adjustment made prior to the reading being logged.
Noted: 9 V
